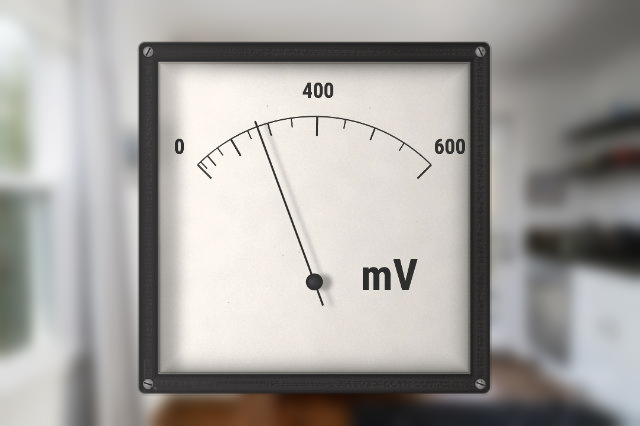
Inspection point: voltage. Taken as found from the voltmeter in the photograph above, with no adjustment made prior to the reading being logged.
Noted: 275 mV
